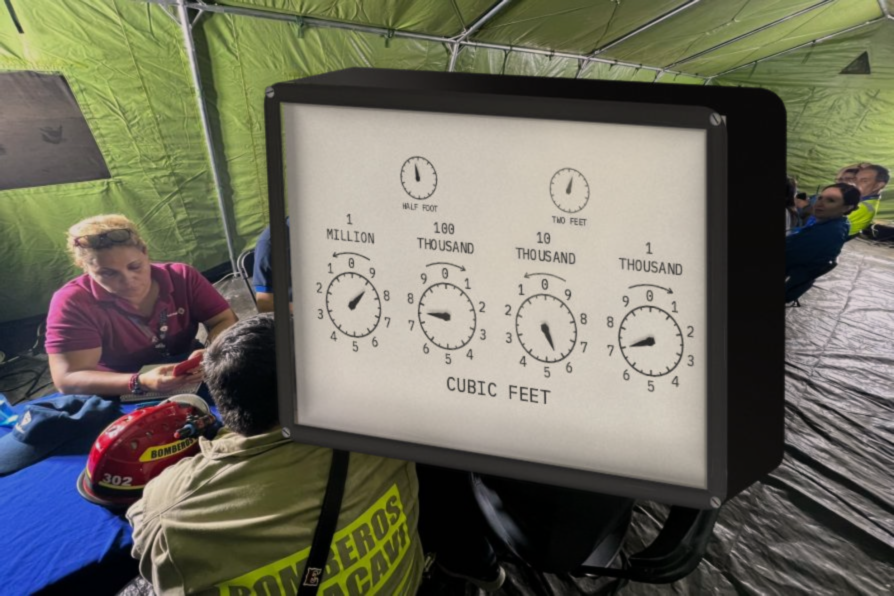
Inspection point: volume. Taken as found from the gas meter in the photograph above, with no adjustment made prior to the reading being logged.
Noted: 875700 ft³
